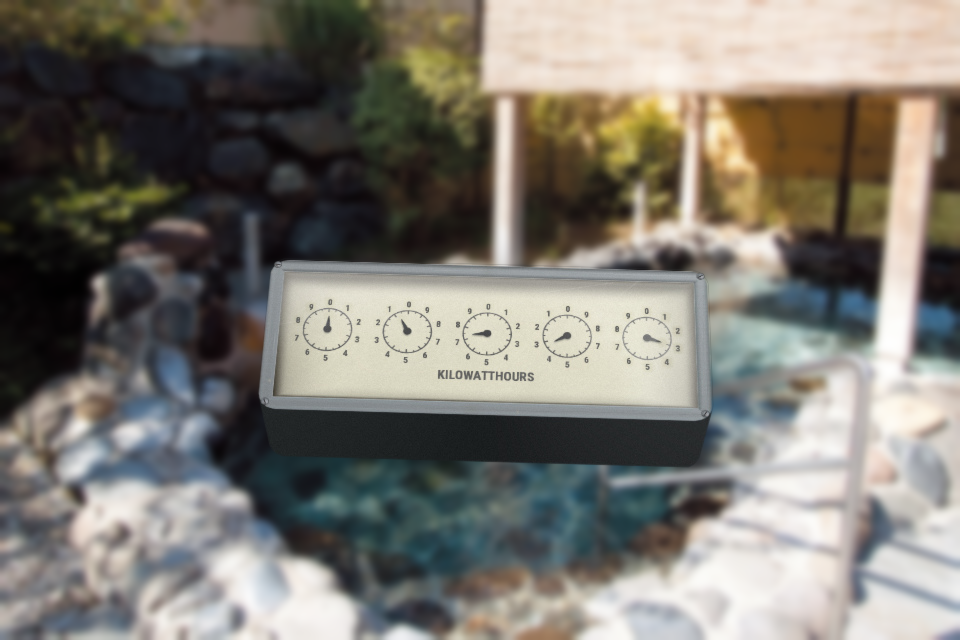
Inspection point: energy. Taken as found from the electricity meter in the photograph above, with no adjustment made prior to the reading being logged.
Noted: 733 kWh
